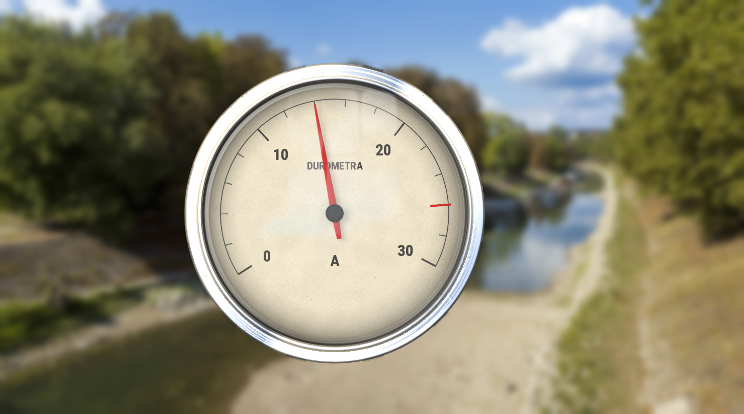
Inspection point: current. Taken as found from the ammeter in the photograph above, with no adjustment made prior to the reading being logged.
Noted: 14 A
